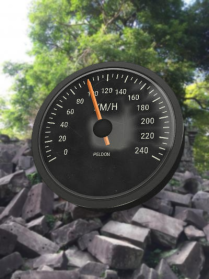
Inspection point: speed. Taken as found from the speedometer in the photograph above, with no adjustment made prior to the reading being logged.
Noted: 100 km/h
